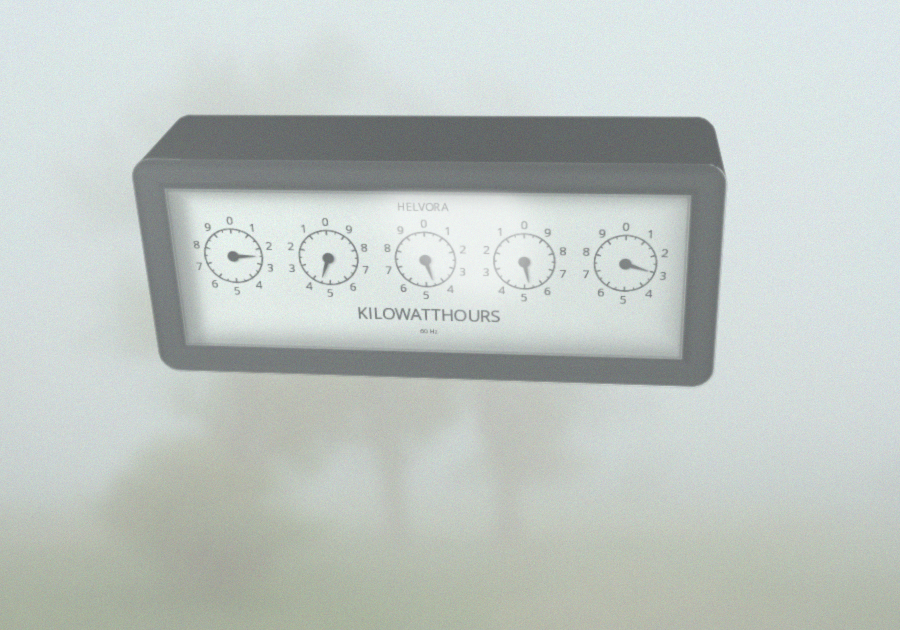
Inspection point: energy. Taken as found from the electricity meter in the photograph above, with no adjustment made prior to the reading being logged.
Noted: 24453 kWh
